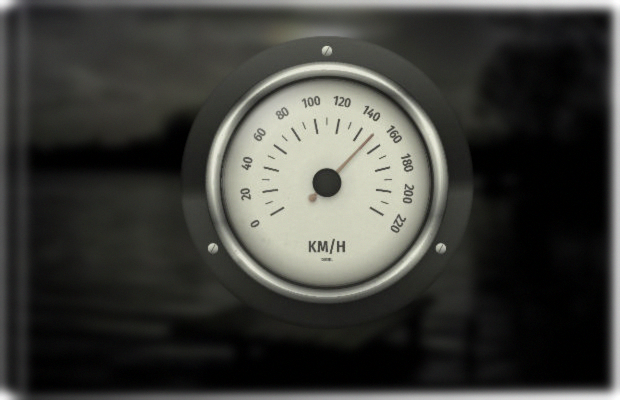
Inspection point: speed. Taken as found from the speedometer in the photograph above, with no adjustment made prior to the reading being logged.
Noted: 150 km/h
